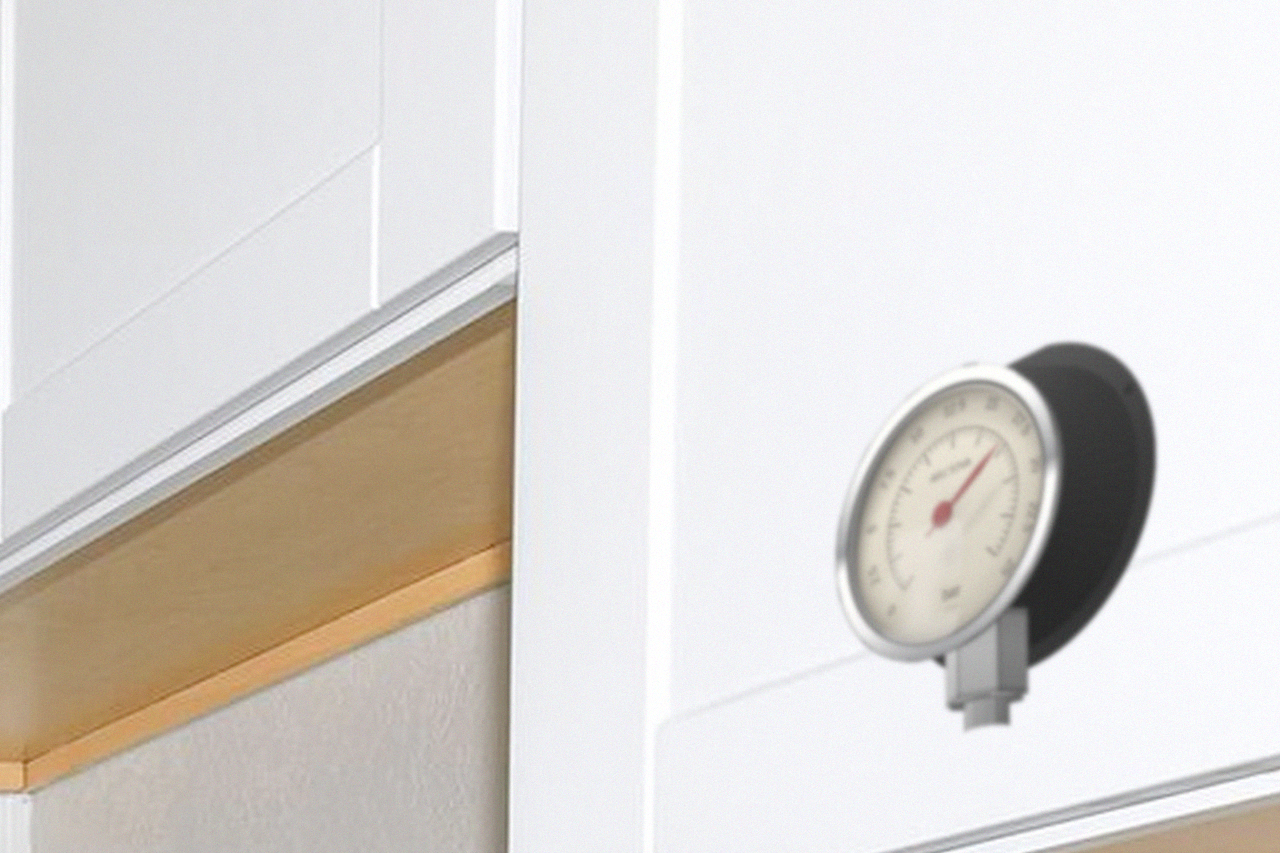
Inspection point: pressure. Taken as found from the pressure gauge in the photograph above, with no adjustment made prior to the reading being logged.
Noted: 17.5 bar
